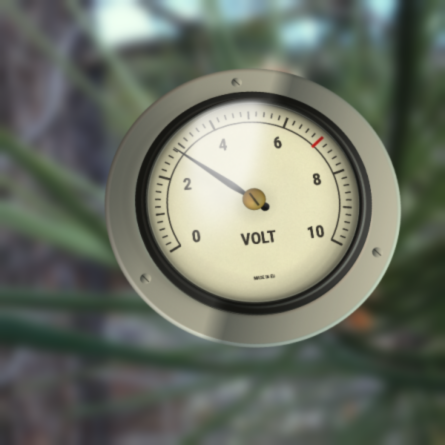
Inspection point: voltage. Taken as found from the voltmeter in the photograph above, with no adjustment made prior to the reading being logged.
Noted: 2.8 V
